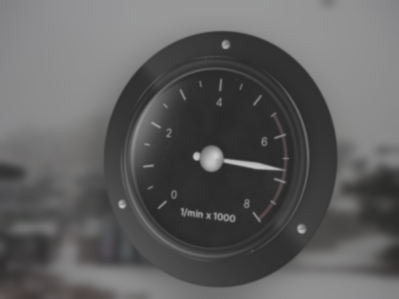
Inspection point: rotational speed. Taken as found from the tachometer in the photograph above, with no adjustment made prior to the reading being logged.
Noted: 6750 rpm
